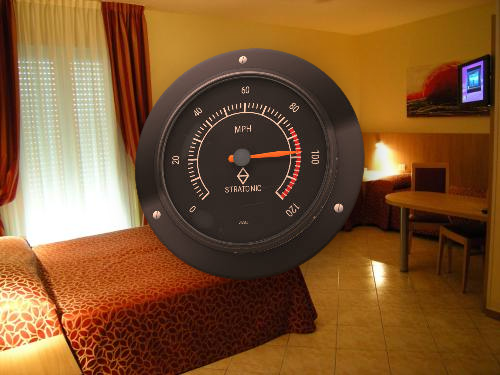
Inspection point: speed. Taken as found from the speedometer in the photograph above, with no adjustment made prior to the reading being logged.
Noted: 98 mph
